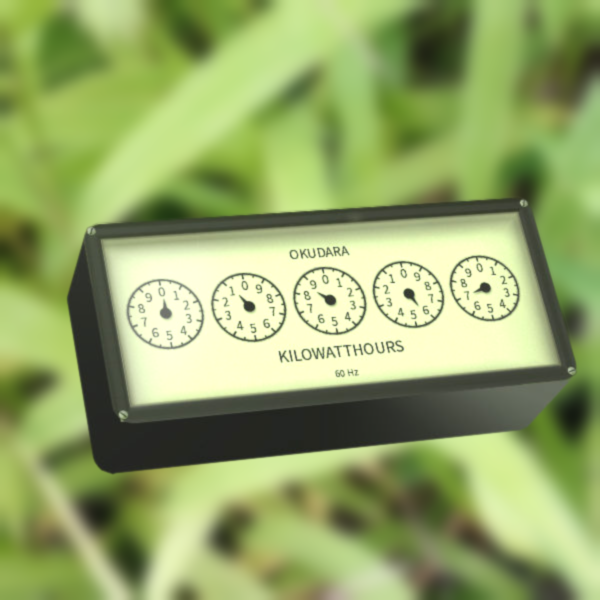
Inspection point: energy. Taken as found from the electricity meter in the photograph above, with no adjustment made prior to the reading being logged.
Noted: 857 kWh
